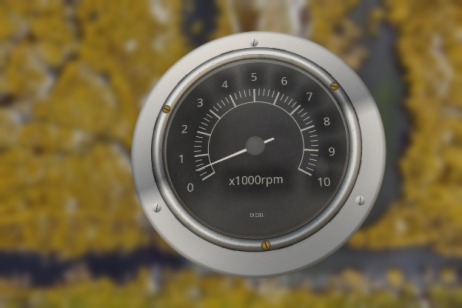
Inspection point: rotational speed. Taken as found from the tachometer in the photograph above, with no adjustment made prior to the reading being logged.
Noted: 400 rpm
